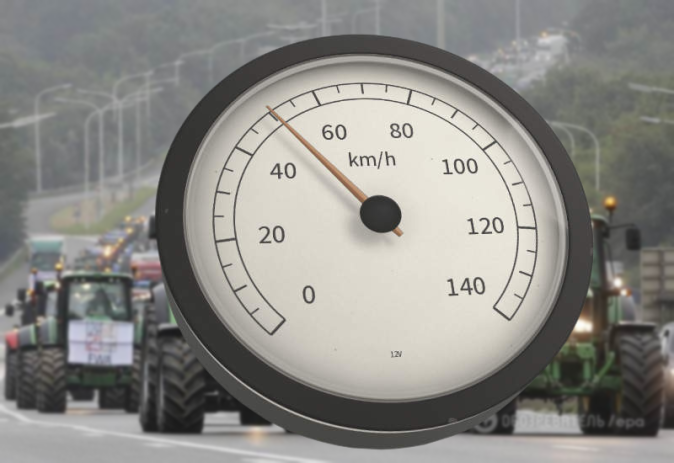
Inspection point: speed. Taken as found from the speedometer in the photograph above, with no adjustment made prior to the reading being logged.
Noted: 50 km/h
